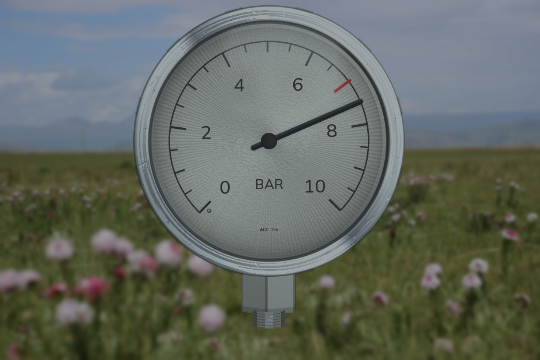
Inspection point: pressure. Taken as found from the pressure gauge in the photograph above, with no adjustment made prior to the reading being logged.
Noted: 7.5 bar
